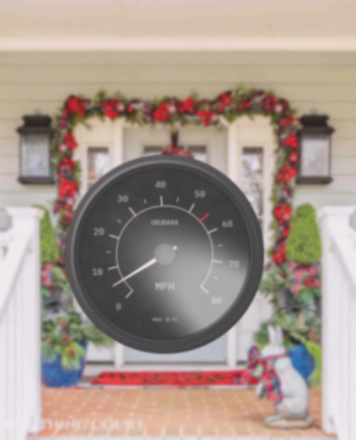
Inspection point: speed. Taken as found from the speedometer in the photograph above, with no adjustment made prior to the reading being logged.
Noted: 5 mph
